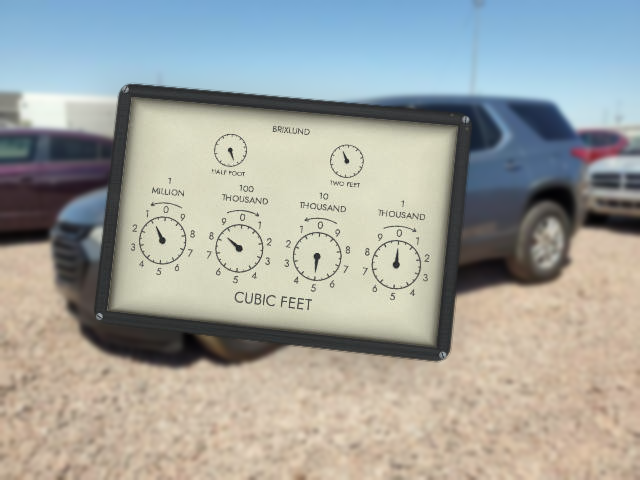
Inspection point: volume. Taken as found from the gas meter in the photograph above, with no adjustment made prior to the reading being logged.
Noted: 85000 ft³
